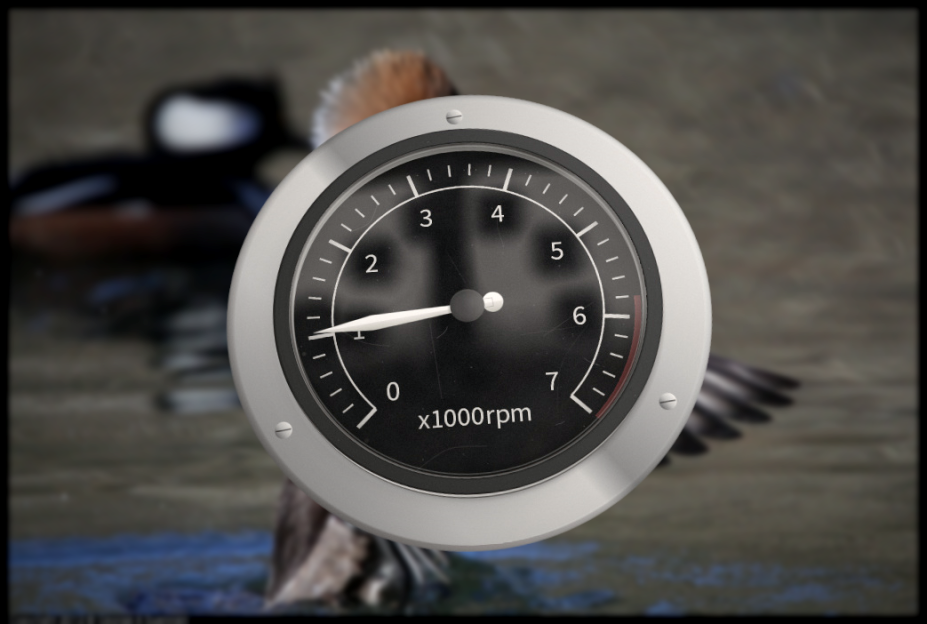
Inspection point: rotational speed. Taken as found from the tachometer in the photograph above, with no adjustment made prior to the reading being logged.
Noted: 1000 rpm
